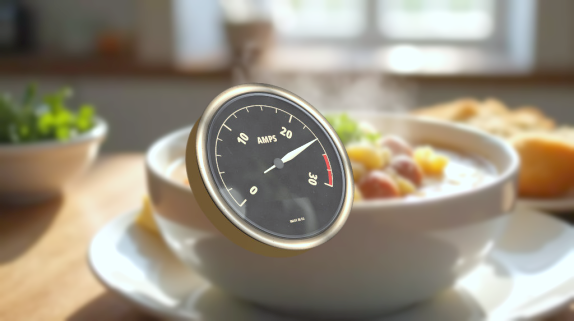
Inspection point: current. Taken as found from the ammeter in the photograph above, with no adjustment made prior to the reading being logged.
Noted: 24 A
